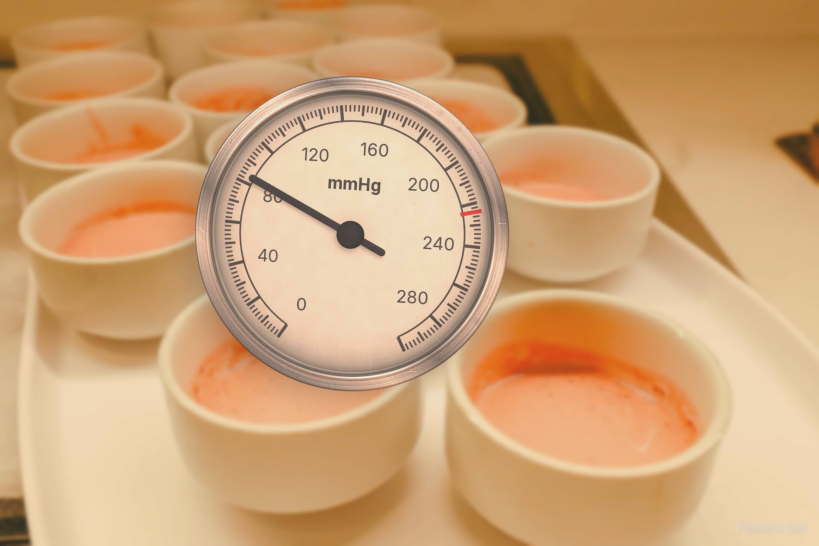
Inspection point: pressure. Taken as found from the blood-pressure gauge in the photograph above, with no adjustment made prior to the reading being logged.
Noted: 84 mmHg
